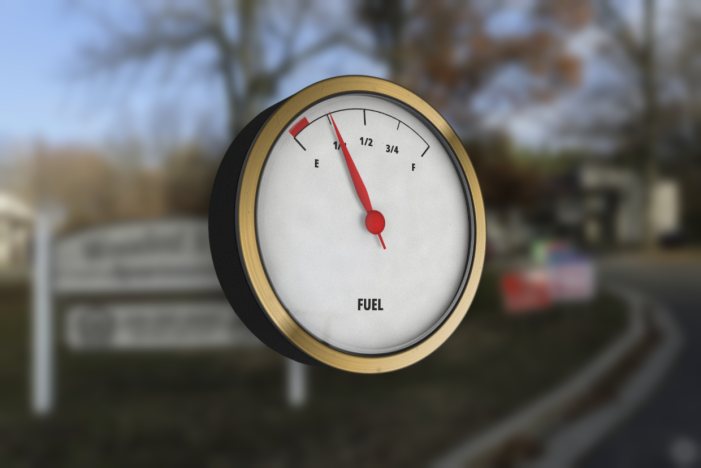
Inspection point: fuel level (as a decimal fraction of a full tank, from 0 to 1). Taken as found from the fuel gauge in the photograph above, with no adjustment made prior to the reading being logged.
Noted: 0.25
